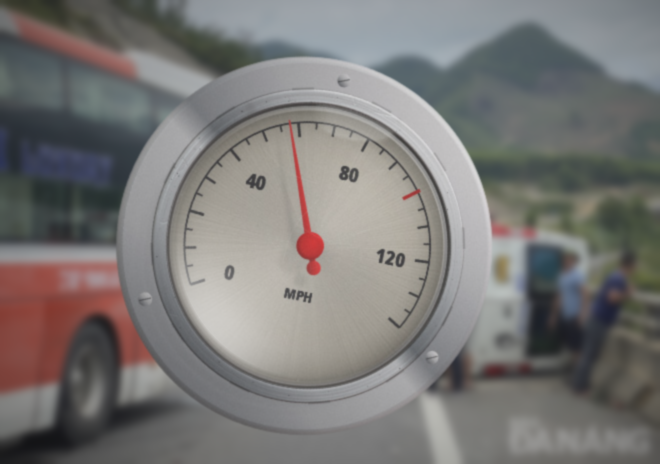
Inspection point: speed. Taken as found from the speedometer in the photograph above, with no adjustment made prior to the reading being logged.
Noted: 57.5 mph
